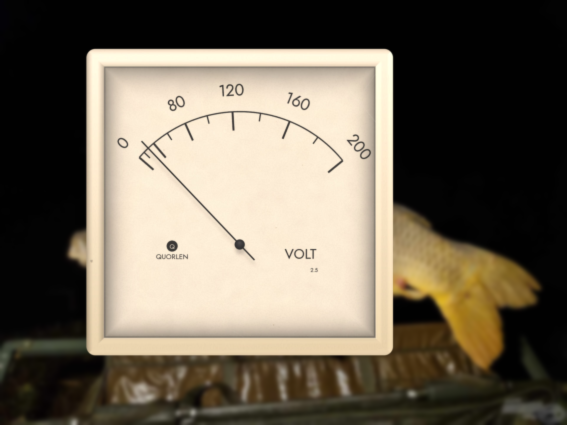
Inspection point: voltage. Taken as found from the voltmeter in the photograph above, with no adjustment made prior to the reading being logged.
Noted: 30 V
